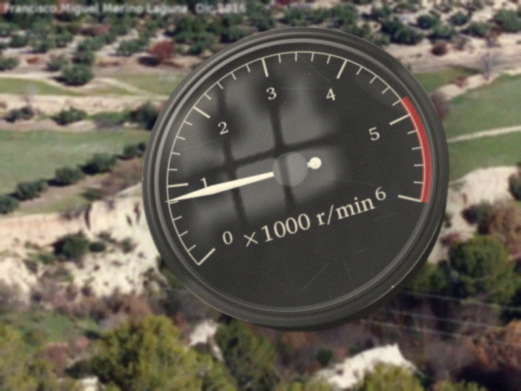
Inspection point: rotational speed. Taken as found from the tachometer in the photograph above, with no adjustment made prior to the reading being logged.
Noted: 800 rpm
